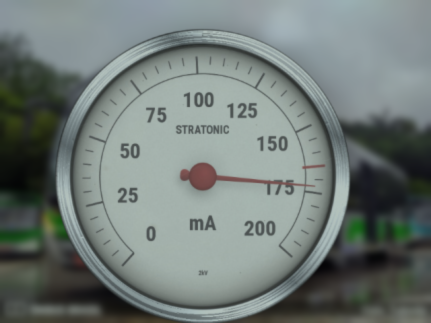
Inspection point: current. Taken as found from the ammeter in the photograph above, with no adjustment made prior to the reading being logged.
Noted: 172.5 mA
